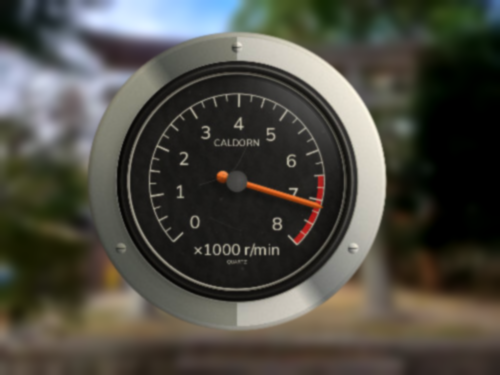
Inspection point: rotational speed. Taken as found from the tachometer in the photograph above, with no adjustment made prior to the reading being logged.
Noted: 7125 rpm
